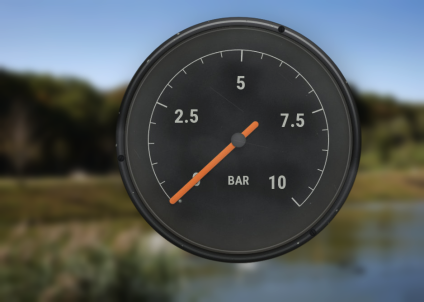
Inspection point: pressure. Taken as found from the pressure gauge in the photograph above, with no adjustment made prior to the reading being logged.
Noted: 0 bar
